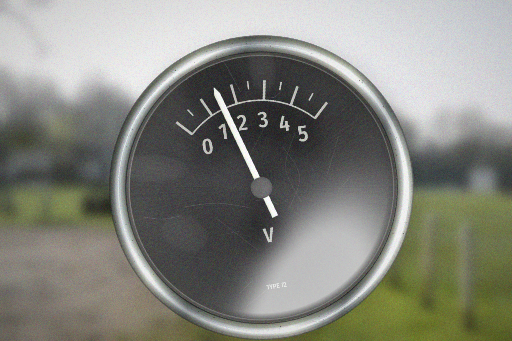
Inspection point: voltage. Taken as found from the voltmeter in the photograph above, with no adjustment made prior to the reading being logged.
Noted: 1.5 V
